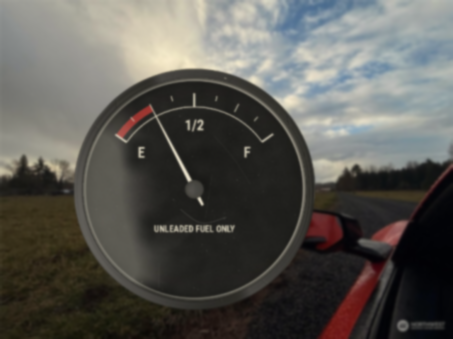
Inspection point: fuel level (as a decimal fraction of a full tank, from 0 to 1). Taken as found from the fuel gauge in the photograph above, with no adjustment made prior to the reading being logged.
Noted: 0.25
